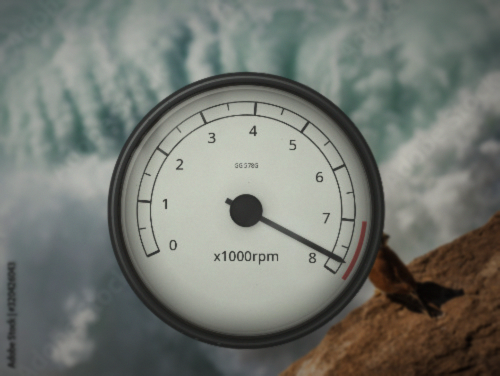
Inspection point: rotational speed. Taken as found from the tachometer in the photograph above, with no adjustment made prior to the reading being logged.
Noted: 7750 rpm
